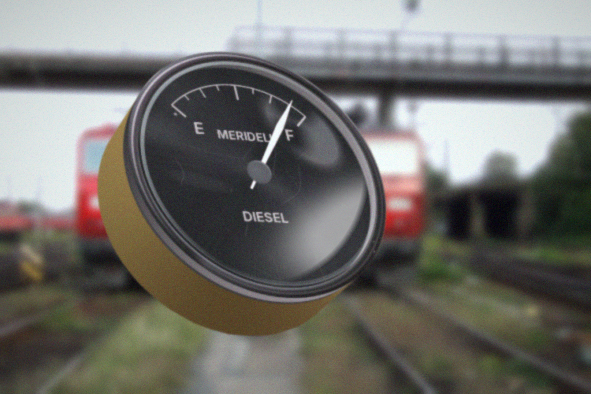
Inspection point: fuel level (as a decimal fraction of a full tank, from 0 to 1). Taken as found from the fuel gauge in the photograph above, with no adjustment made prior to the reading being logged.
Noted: 0.875
